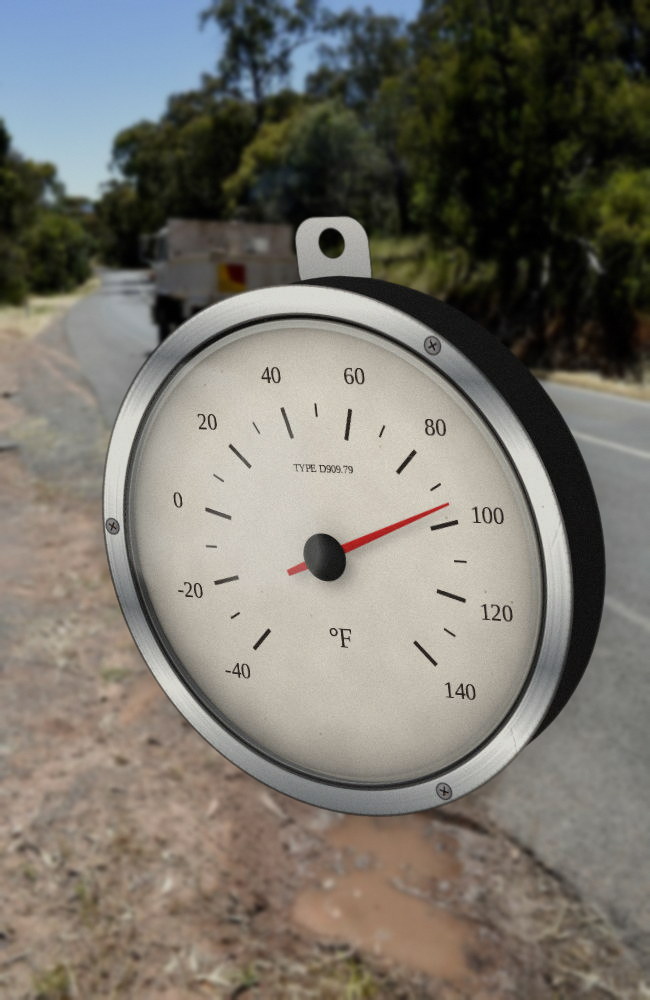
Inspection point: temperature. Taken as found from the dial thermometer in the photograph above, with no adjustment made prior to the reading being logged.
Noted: 95 °F
